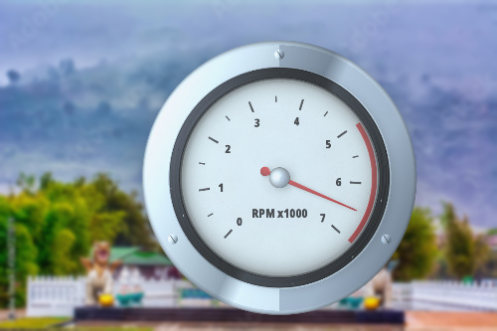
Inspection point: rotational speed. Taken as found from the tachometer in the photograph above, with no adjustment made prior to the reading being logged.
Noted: 6500 rpm
